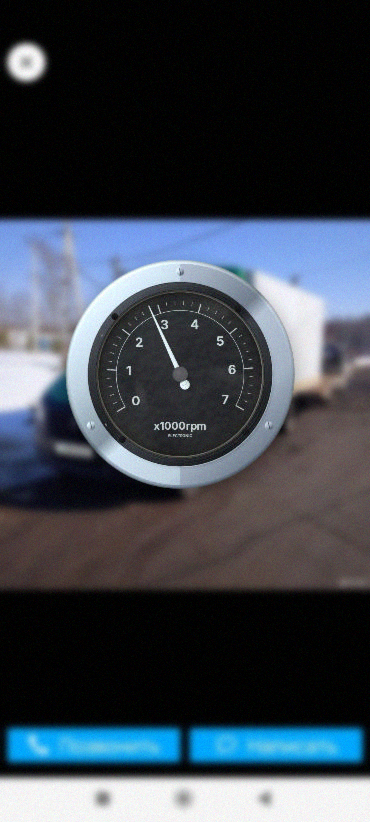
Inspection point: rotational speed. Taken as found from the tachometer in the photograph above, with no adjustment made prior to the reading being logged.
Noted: 2800 rpm
